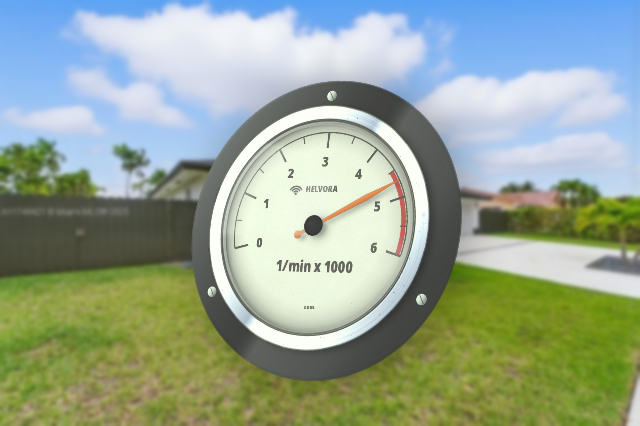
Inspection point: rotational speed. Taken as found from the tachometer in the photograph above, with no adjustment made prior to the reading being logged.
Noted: 4750 rpm
